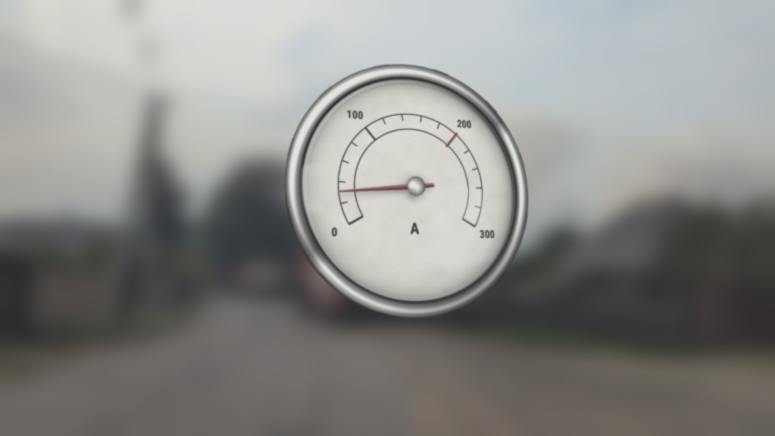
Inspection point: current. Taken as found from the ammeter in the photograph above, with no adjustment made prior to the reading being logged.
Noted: 30 A
